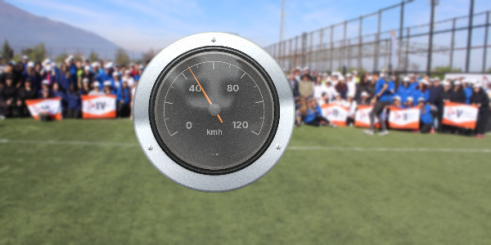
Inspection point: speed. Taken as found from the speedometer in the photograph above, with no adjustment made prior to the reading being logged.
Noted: 45 km/h
